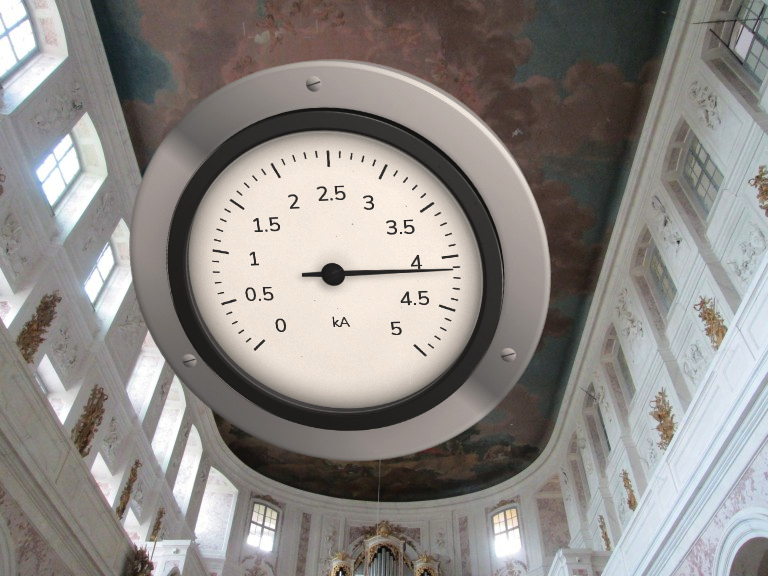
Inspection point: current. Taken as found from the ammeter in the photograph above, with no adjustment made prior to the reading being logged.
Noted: 4.1 kA
